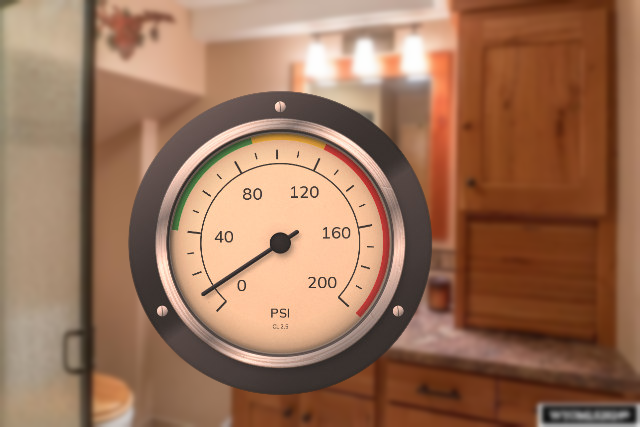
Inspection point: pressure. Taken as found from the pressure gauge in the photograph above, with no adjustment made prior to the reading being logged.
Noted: 10 psi
